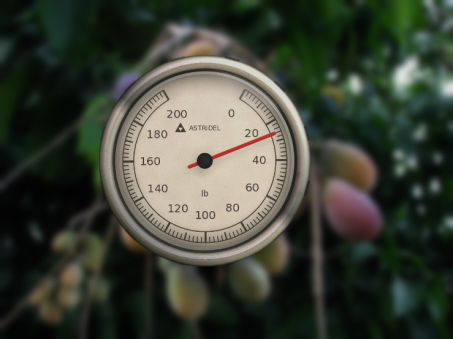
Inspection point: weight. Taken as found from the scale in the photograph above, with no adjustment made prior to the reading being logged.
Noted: 26 lb
